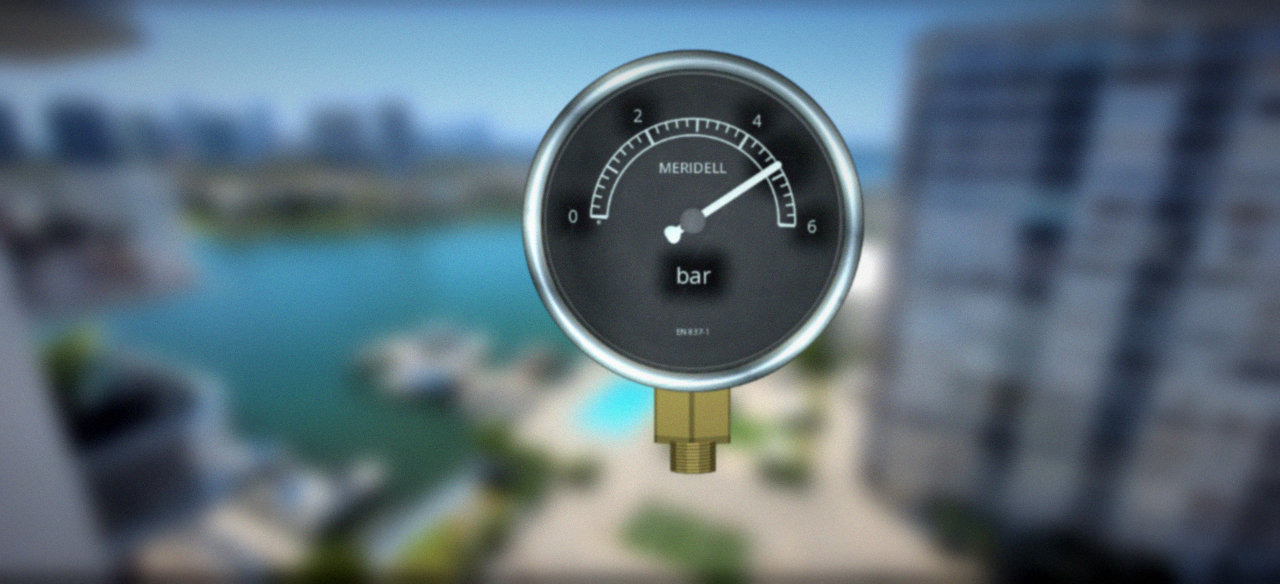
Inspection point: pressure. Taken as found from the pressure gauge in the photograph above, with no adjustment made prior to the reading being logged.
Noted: 4.8 bar
